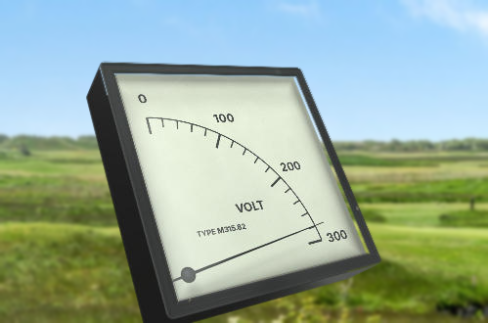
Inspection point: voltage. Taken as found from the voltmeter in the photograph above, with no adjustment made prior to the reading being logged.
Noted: 280 V
